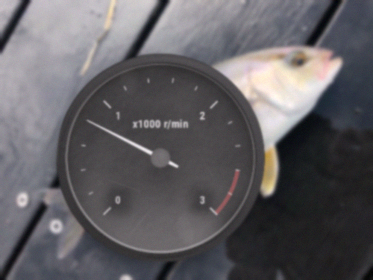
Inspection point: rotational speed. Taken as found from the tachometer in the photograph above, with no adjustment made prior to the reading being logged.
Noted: 800 rpm
